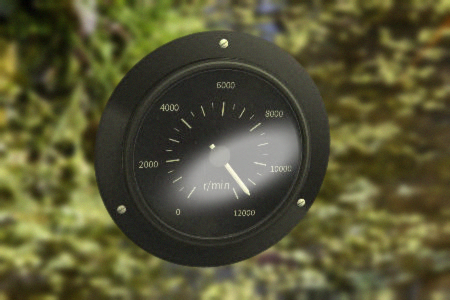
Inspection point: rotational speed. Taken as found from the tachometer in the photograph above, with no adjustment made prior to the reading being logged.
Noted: 11500 rpm
